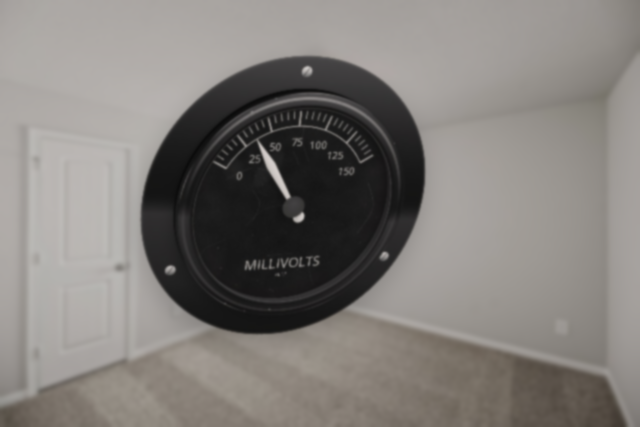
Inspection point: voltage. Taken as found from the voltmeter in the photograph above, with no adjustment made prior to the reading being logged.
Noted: 35 mV
